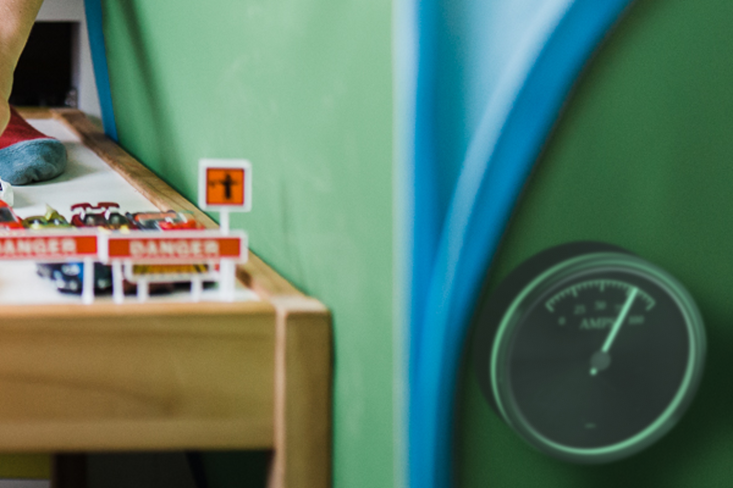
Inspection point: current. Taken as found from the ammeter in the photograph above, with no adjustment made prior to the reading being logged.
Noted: 75 A
